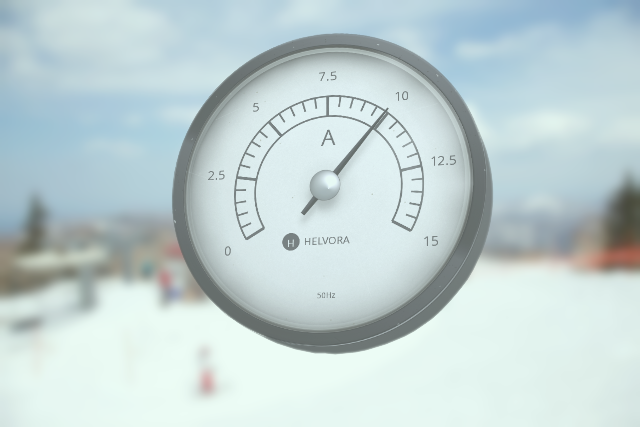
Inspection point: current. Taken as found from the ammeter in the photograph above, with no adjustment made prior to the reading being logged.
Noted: 10 A
